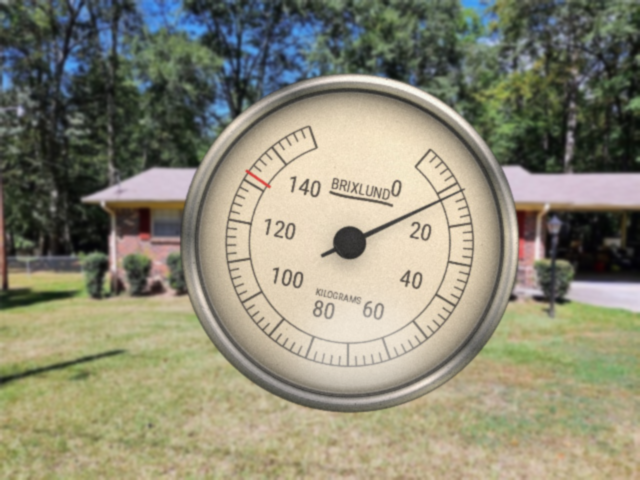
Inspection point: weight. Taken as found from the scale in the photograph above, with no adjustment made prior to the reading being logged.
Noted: 12 kg
